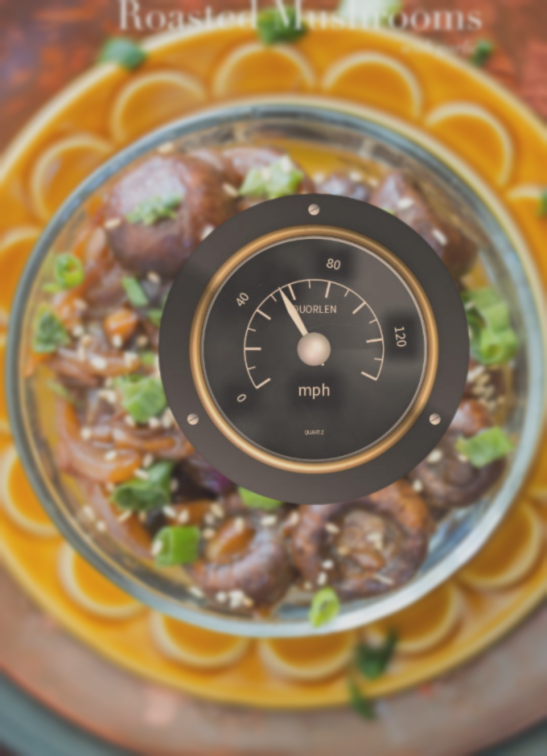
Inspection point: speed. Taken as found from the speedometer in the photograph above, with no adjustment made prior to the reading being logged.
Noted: 55 mph
